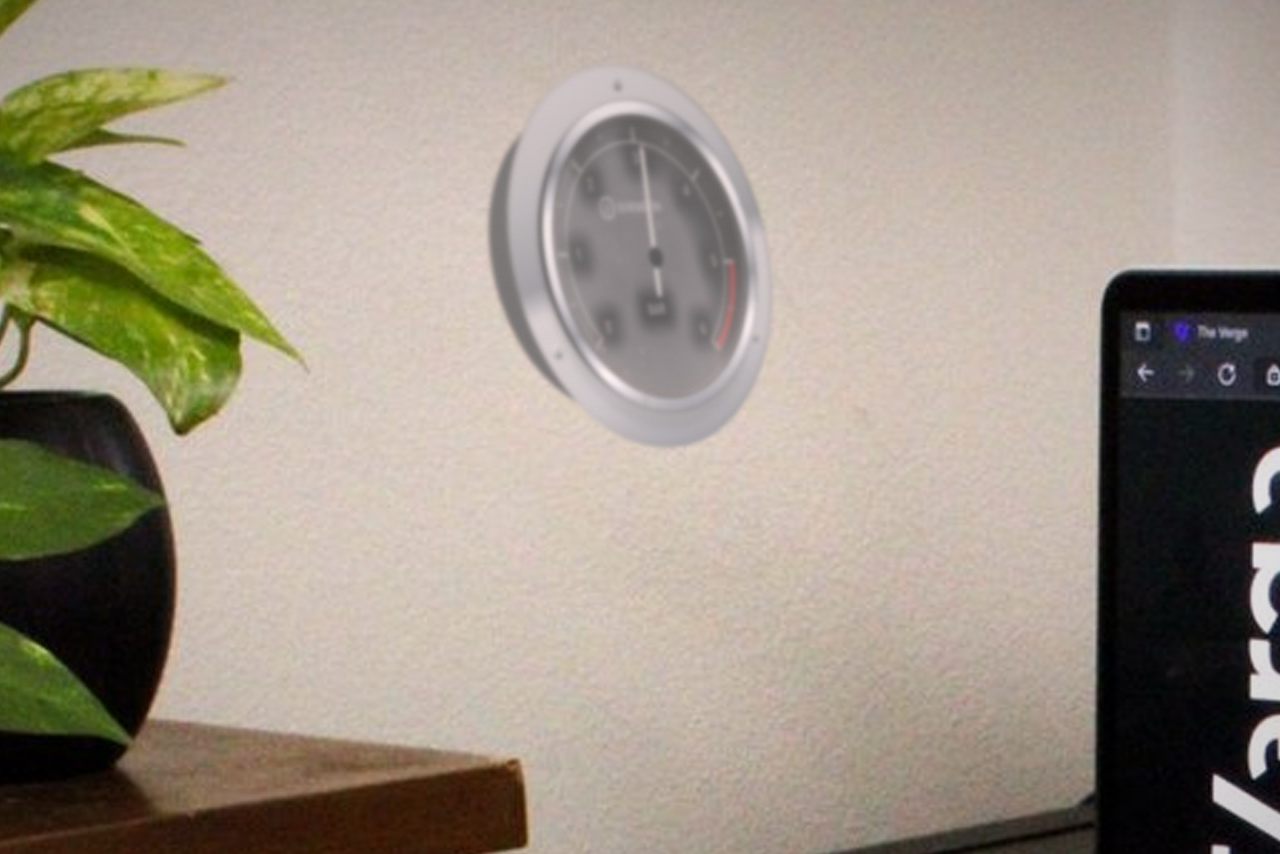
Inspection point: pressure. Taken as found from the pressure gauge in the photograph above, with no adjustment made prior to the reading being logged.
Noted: 3 bar
